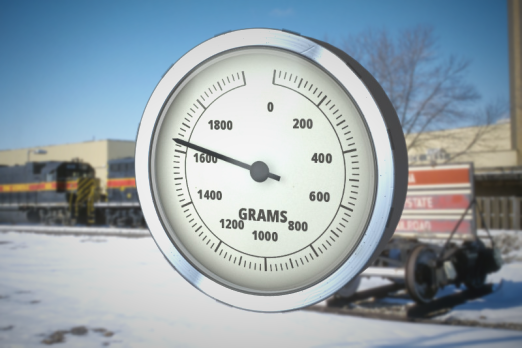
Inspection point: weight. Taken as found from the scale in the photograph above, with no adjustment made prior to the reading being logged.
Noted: 1640 g
